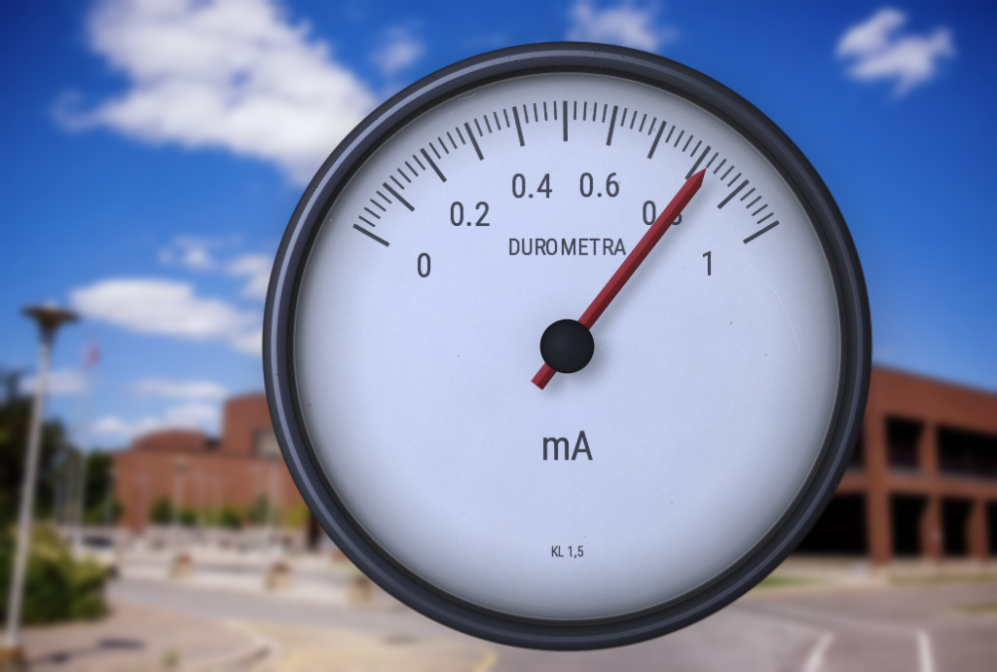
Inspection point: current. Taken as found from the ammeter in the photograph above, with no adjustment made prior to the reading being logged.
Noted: 0.82 mA
